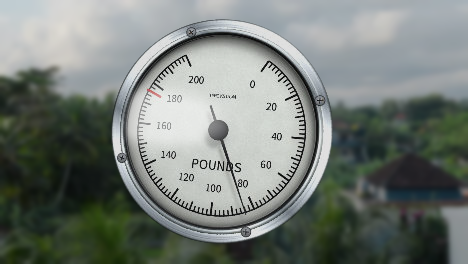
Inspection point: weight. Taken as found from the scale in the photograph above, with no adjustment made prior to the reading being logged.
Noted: 84 lb
